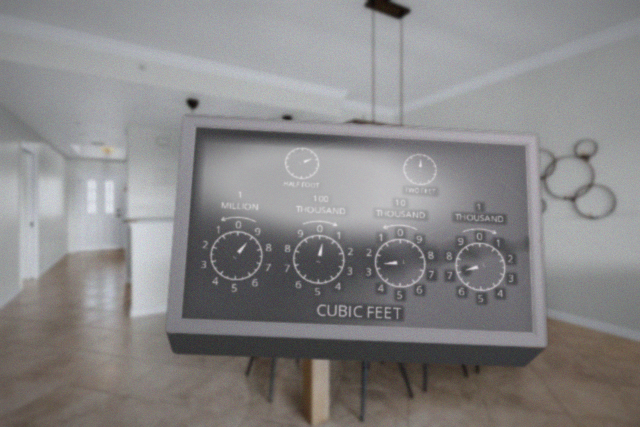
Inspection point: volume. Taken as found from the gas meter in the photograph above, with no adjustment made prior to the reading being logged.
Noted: 902700 ft³
